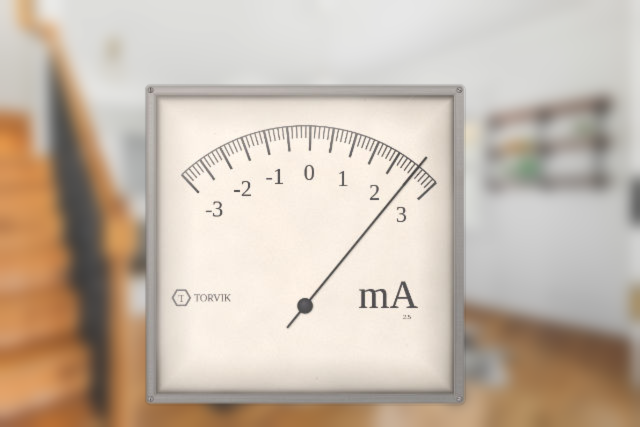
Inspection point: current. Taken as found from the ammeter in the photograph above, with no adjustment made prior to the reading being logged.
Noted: 2.5 mA
